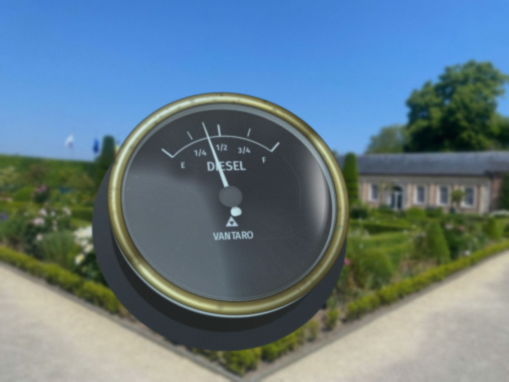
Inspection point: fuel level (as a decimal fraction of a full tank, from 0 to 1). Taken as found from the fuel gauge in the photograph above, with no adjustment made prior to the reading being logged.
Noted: 0.375
